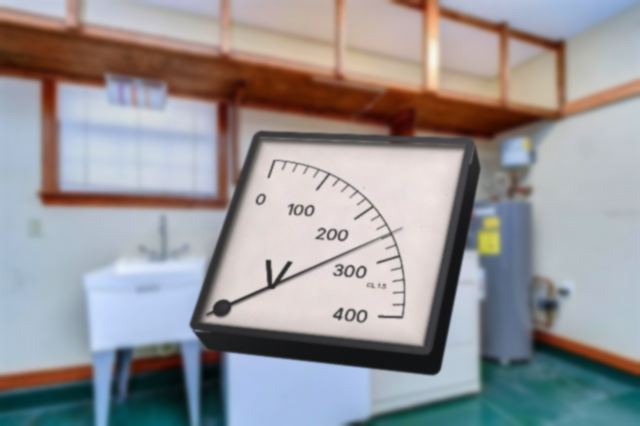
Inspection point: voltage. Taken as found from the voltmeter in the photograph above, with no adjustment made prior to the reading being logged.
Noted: 260 V
